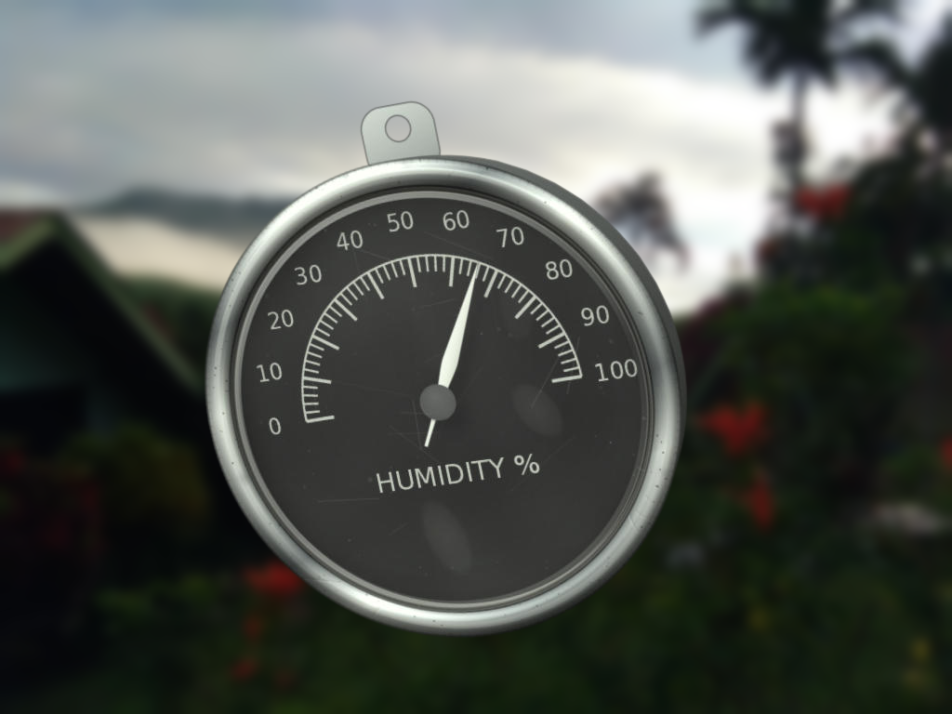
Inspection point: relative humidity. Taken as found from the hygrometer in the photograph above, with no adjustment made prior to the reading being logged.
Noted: 66 %
